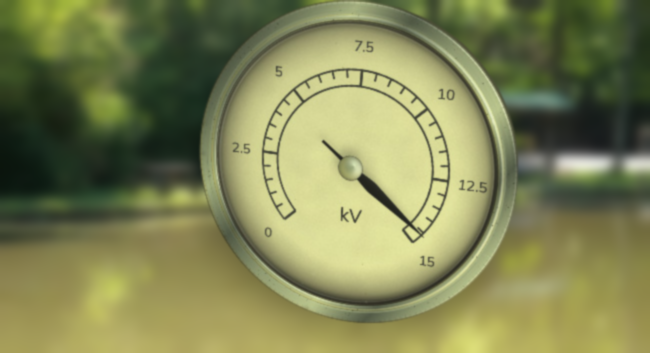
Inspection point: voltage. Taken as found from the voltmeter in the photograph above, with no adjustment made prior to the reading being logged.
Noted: 14.5 kV
